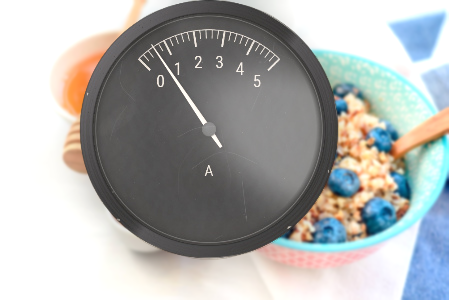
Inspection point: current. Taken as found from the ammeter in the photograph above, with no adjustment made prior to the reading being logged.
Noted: 0.6 A
